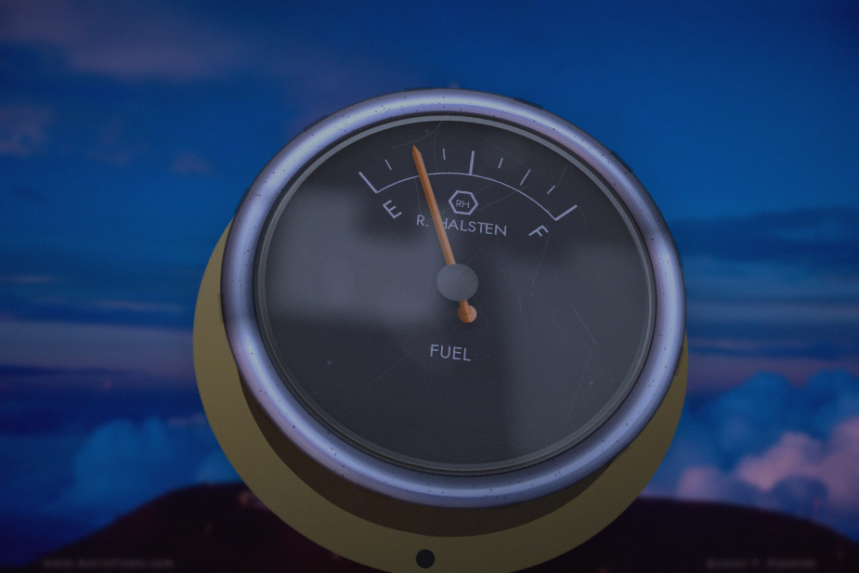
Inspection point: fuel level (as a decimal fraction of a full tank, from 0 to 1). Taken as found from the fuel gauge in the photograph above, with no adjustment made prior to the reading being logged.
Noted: 0.25
